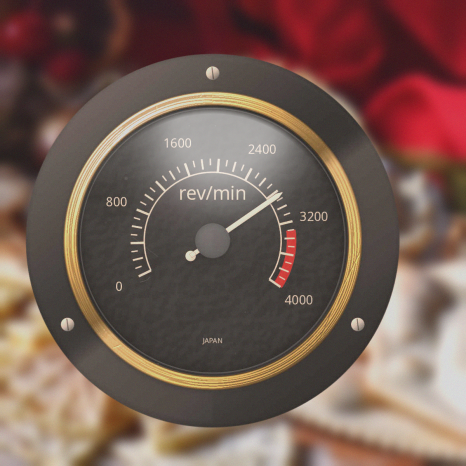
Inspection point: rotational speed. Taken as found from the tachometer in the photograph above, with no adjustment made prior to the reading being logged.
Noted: 2850 rpm
